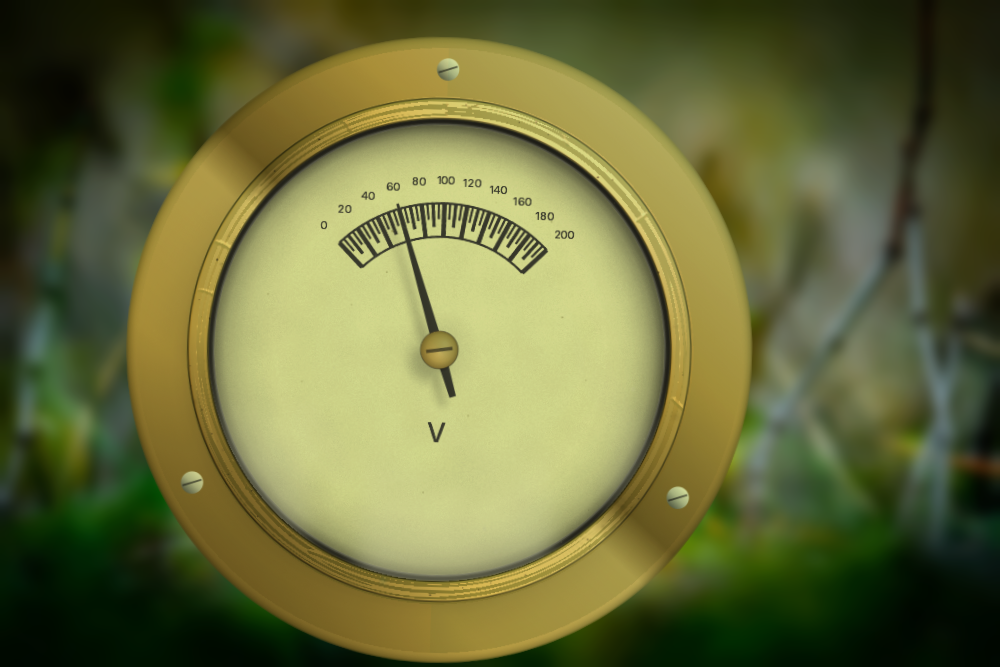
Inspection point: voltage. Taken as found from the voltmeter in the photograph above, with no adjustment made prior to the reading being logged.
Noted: 60 V
